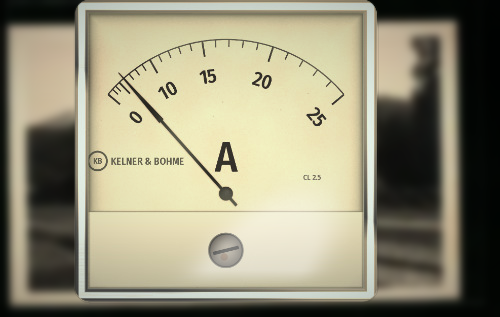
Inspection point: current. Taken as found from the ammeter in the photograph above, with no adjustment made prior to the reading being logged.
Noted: 6 A
